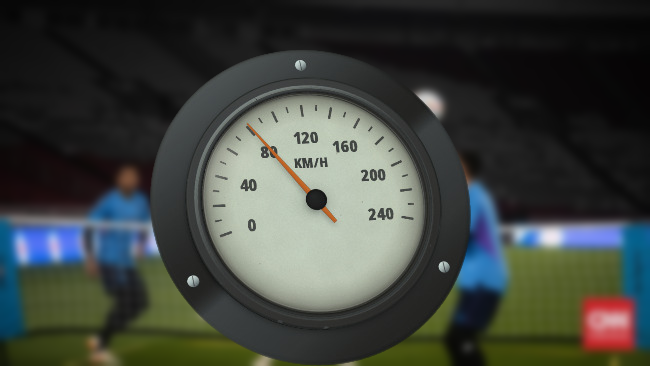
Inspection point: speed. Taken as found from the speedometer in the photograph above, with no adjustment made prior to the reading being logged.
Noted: 80 km/h
